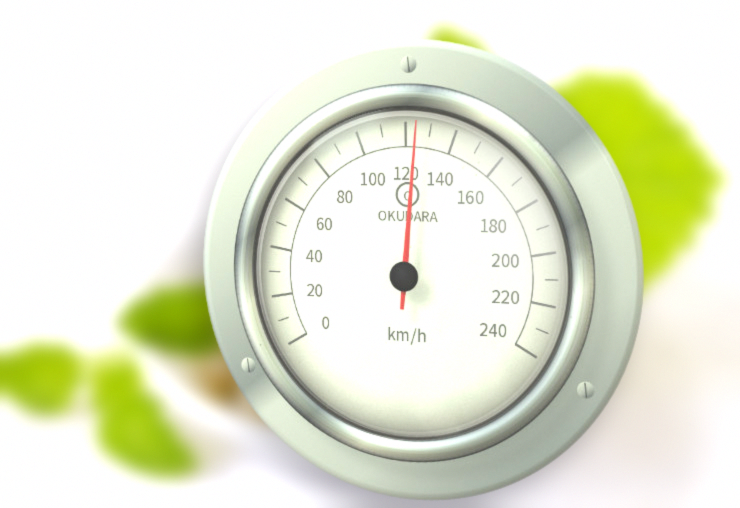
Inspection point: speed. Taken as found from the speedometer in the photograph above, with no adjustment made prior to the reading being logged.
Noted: 125 km/h
